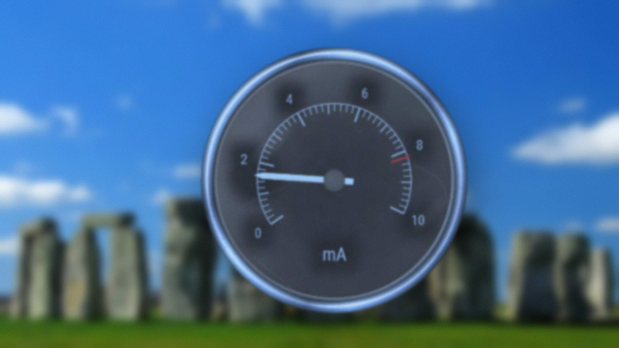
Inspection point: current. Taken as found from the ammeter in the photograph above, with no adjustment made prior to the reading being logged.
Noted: 1.6 mA
